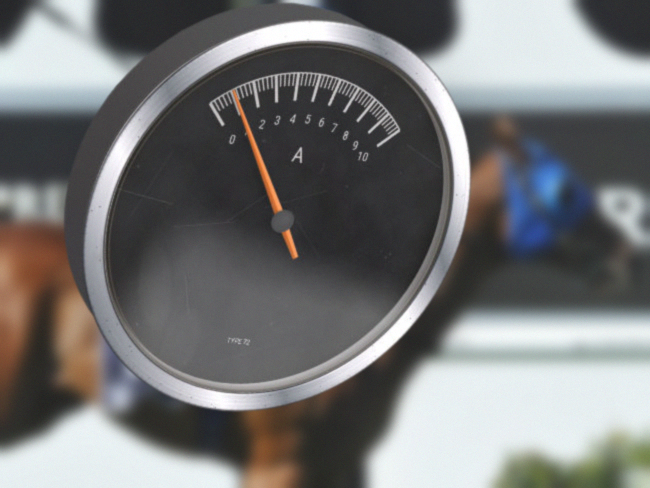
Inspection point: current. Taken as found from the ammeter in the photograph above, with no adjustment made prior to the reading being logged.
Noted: 1 A
